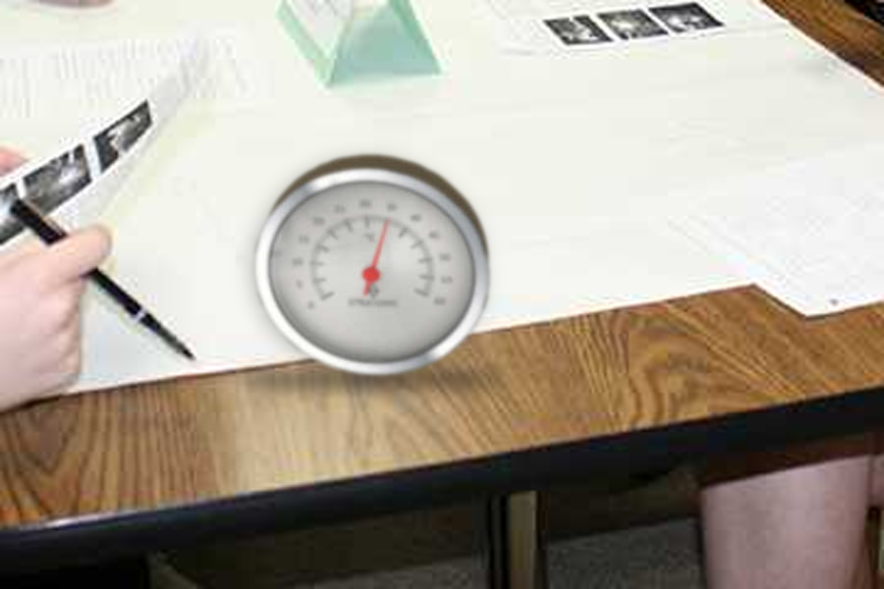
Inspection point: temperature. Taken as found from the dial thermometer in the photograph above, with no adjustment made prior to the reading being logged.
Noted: 35 °C
